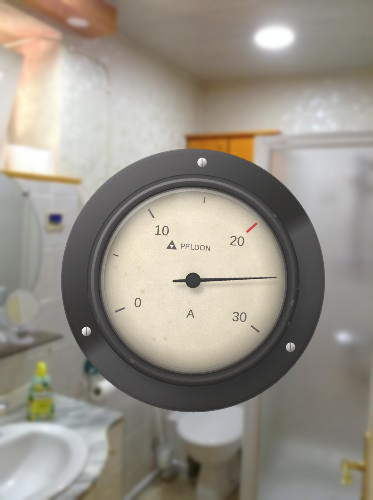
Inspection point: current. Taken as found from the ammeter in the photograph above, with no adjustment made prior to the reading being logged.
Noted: 25 A
